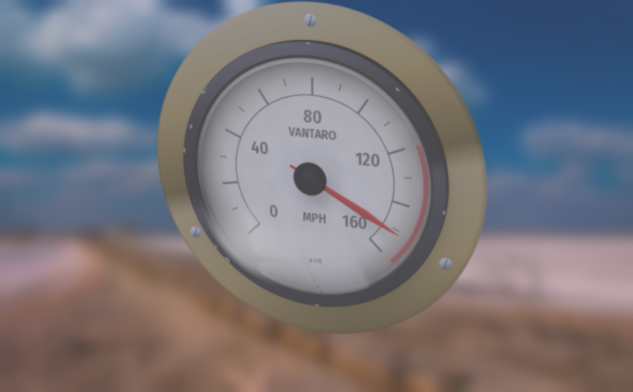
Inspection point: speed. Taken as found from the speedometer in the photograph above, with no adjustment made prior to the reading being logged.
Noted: 150 mph
